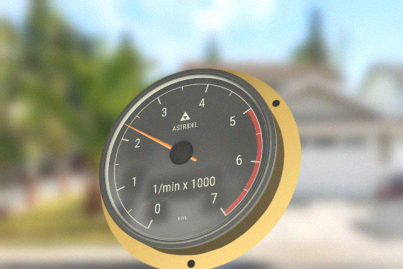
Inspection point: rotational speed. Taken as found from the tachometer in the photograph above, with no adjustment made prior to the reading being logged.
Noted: 2250 rpm
